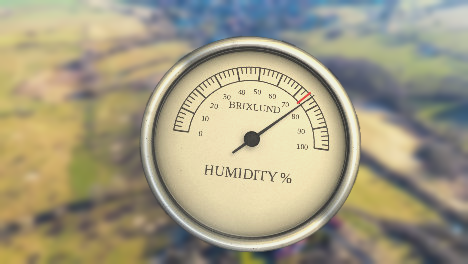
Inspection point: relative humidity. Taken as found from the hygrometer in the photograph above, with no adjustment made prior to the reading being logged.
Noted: 76 %
